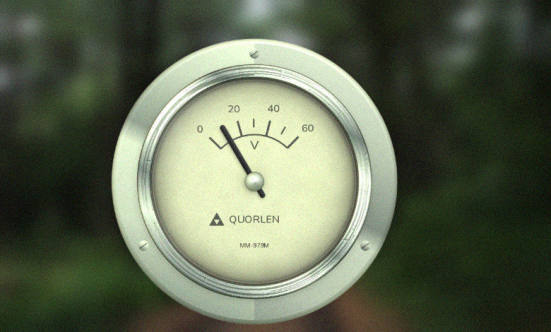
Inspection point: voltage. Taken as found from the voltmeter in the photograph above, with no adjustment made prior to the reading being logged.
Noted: 10 V
